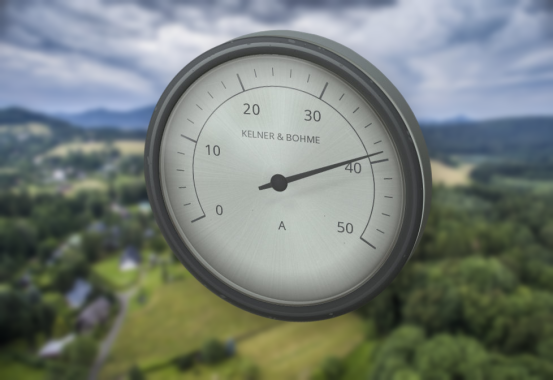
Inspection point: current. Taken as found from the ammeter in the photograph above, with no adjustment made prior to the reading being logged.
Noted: 39 A
